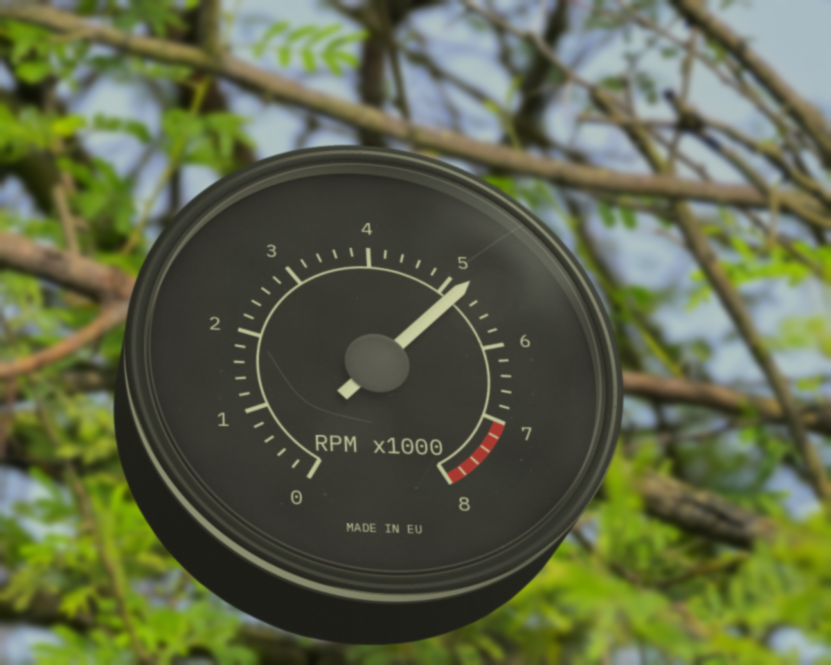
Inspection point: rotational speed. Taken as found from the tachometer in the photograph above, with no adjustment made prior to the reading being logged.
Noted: 5200 rpm
